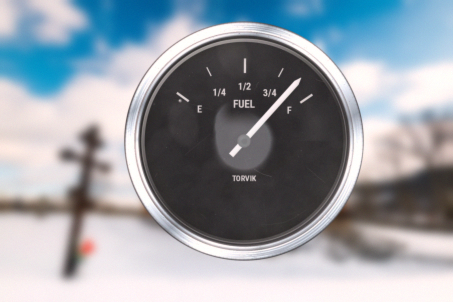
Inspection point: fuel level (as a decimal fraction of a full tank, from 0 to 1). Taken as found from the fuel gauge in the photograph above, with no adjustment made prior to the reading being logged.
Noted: 0.875
